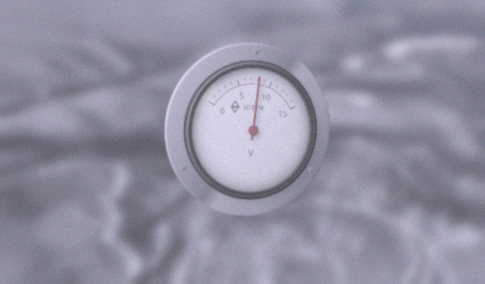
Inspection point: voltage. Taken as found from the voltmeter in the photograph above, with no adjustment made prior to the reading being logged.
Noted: 8 V
